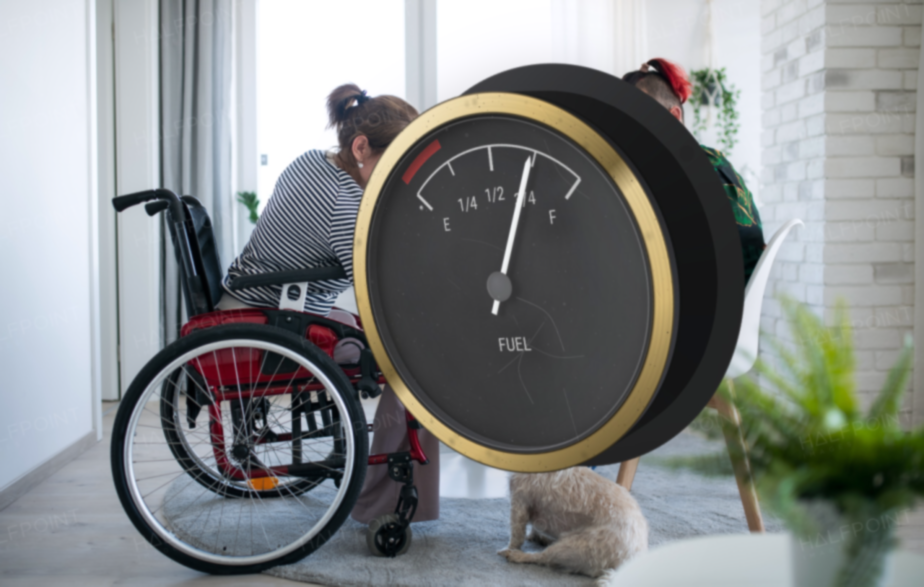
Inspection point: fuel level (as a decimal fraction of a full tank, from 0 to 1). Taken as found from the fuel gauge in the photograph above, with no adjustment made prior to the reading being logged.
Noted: 0.75
